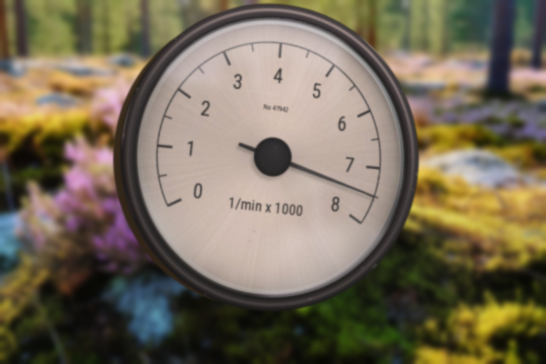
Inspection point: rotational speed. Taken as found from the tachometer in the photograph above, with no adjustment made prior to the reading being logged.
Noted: 7500 rpm
